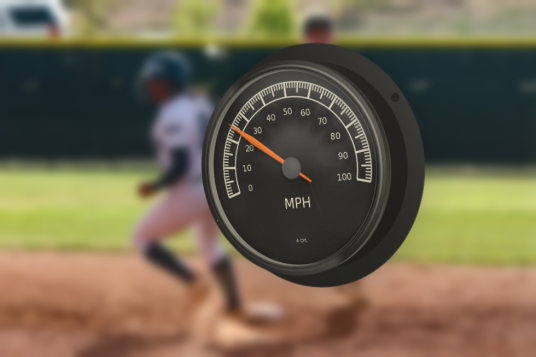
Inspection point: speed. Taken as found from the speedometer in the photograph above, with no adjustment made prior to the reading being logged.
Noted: 25 mph
